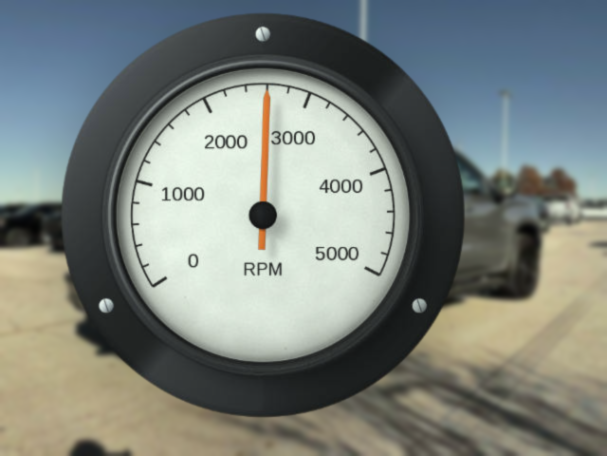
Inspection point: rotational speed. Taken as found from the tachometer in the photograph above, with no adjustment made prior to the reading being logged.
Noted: 2600 rpm
